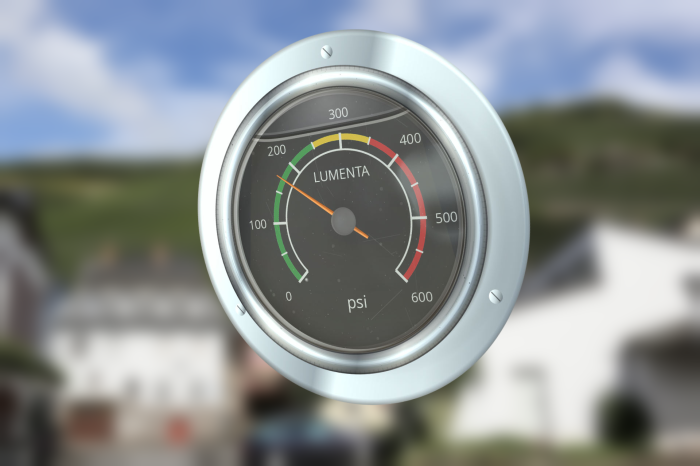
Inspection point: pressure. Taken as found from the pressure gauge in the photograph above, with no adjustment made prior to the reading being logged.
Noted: 175 psi
